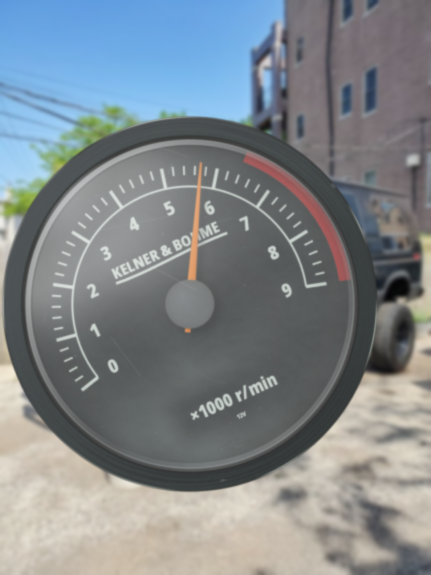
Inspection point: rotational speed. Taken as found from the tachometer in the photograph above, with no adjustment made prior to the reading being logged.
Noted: 5700 rpm
